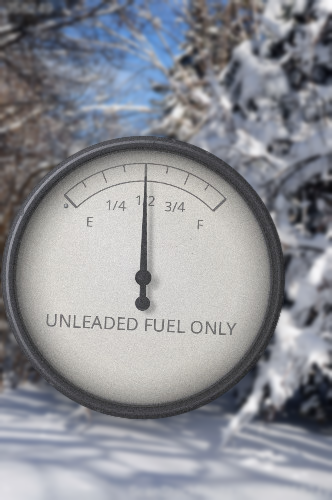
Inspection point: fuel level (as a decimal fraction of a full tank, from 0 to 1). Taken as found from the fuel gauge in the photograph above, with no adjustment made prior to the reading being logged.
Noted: 0.5
